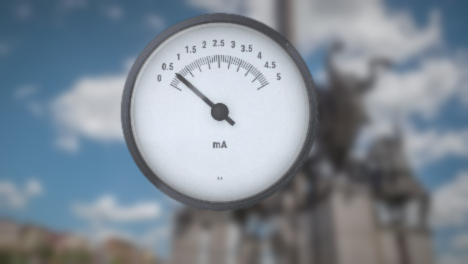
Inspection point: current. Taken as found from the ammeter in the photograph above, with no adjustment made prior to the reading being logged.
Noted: 0.5 mA
